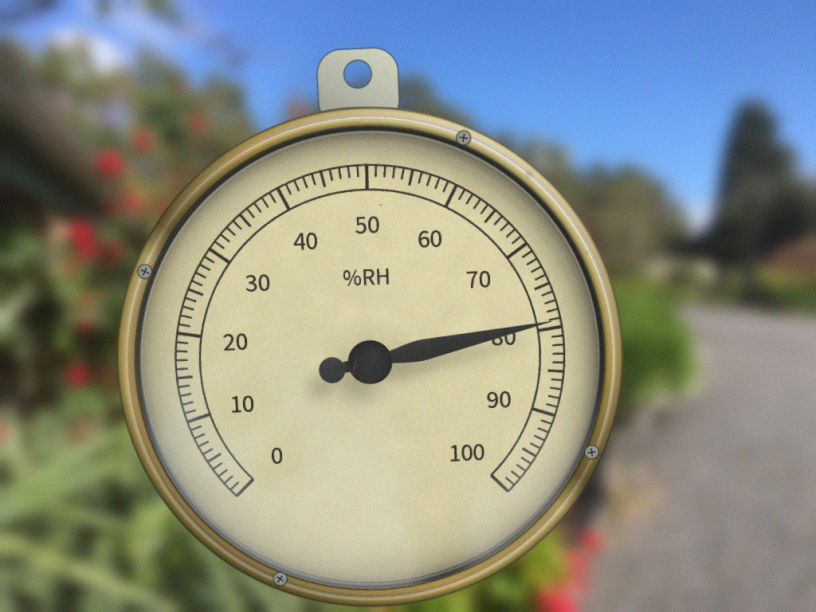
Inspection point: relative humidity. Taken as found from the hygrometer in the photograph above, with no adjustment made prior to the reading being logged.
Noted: 79 %
